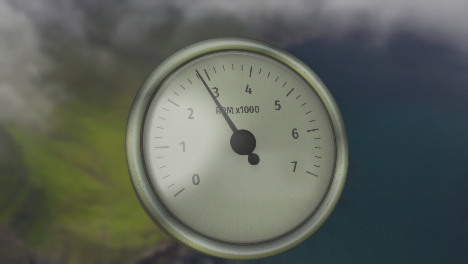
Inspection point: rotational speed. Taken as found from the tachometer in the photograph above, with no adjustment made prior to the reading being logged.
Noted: 2800 rpm
